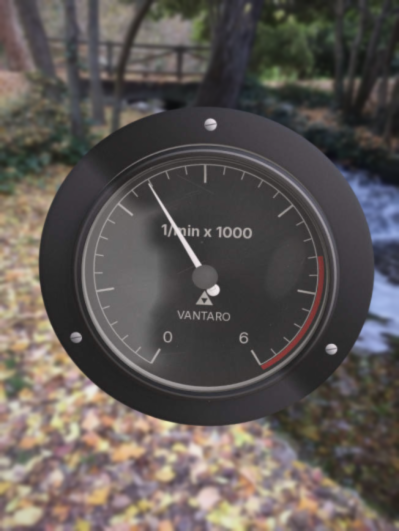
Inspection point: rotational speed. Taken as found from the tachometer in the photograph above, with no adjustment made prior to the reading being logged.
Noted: 2400 rpm
